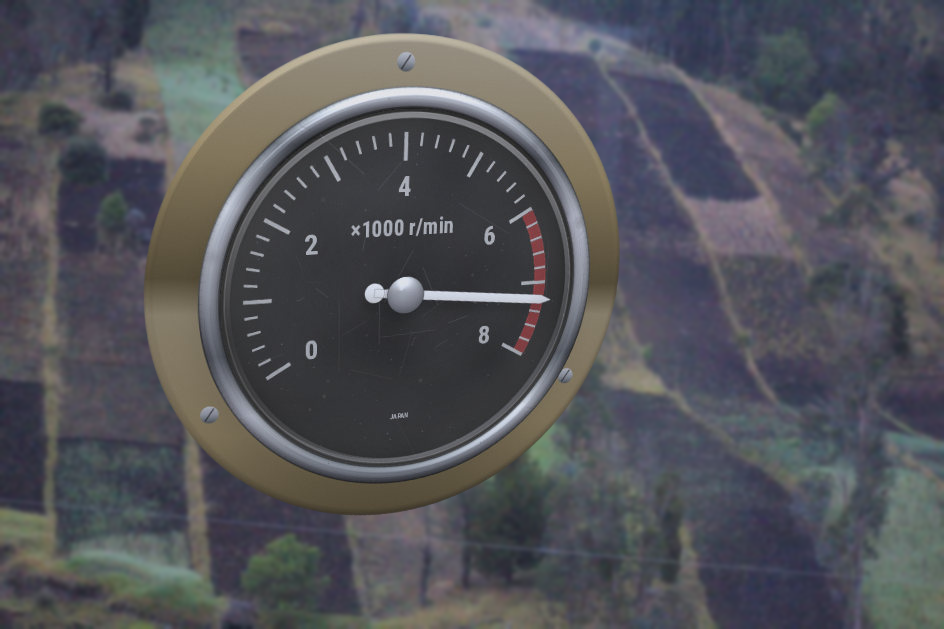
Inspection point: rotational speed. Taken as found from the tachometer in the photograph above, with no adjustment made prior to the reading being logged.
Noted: 7200 rpm
